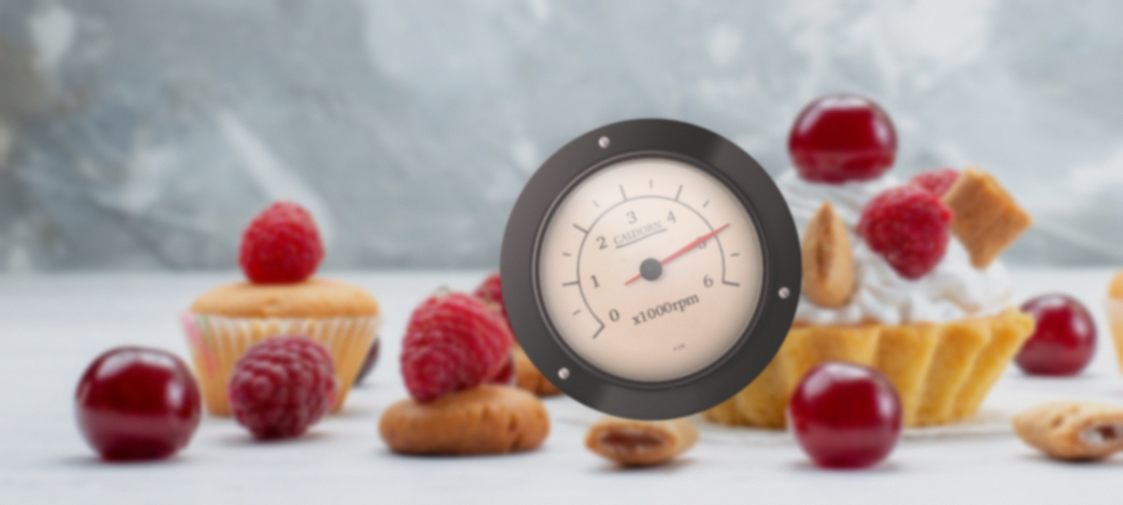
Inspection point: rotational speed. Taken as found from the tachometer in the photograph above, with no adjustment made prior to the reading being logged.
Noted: 5000 rpm
